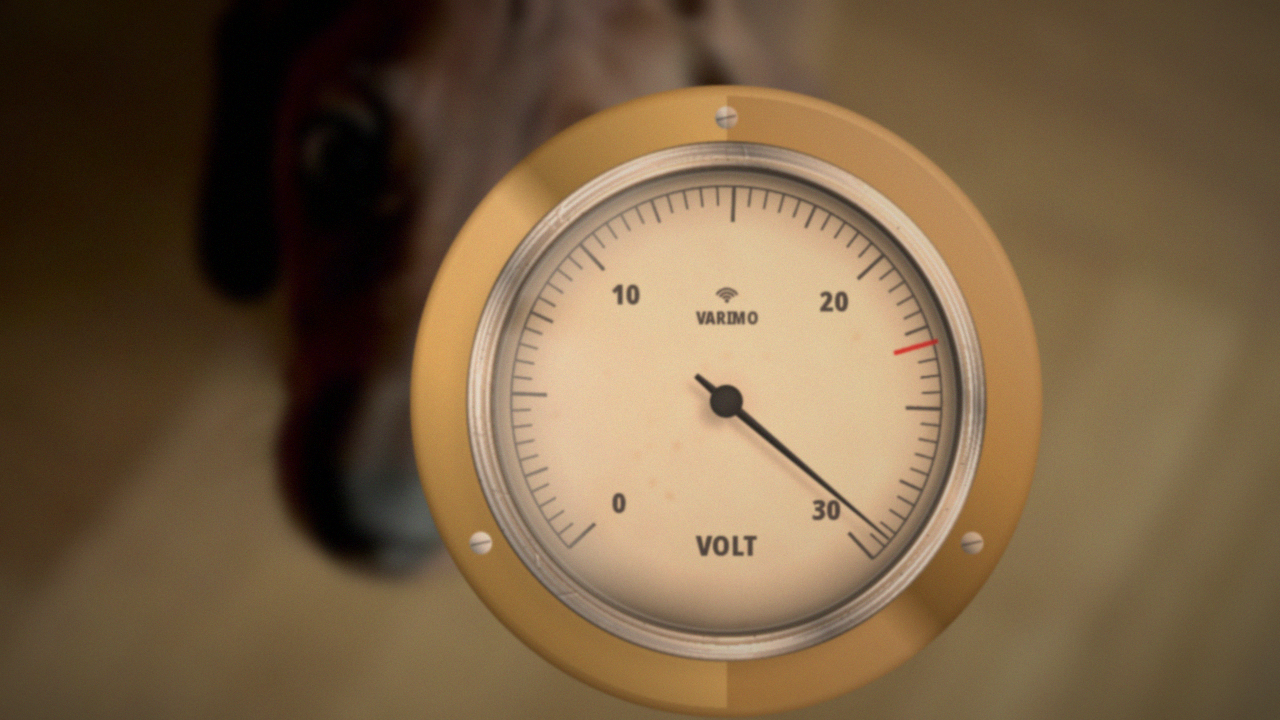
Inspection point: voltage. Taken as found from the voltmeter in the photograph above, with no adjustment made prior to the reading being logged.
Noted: 29.25 V
